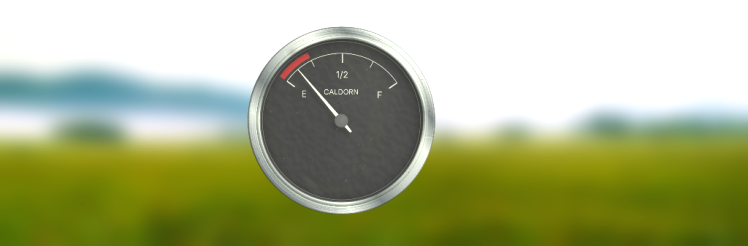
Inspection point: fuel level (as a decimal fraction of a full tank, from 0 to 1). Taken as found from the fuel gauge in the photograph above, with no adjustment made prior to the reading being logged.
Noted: 0.125
